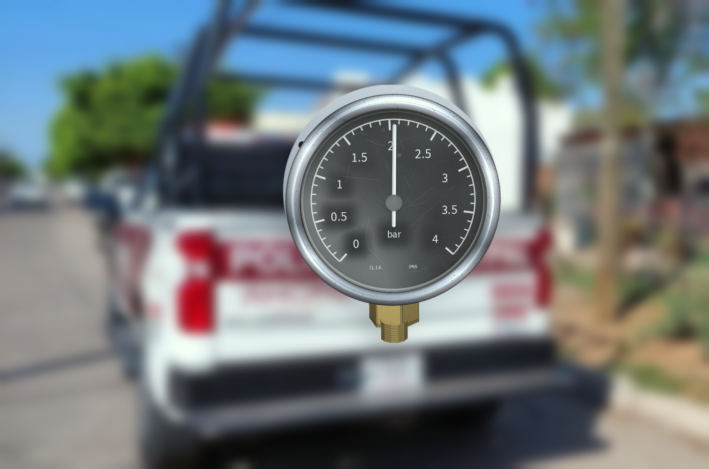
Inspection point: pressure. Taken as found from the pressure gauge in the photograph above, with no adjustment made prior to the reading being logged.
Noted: 2.05 bar
